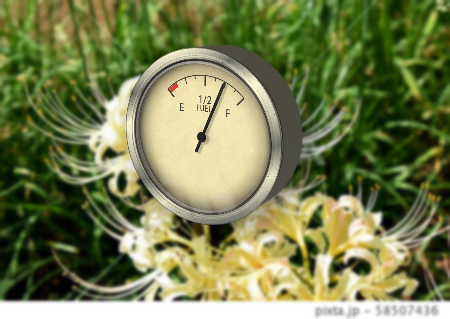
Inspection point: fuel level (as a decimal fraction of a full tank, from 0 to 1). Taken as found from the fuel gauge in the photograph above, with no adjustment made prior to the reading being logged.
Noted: 0.75
